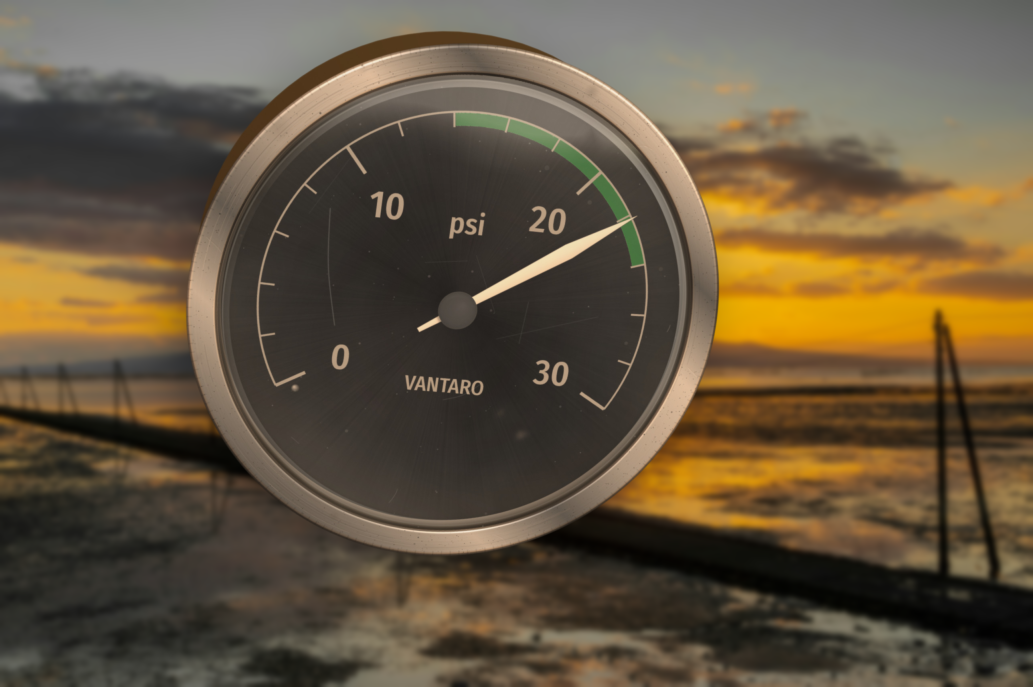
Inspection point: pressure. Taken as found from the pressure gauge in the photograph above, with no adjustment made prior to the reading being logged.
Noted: 22 psi
